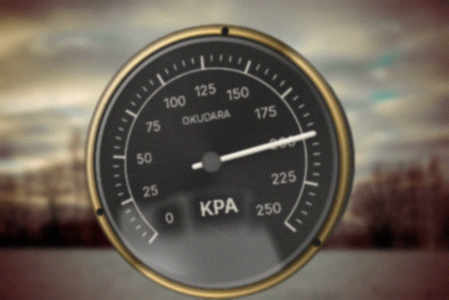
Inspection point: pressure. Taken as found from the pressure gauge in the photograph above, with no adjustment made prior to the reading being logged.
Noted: 200 kPa
